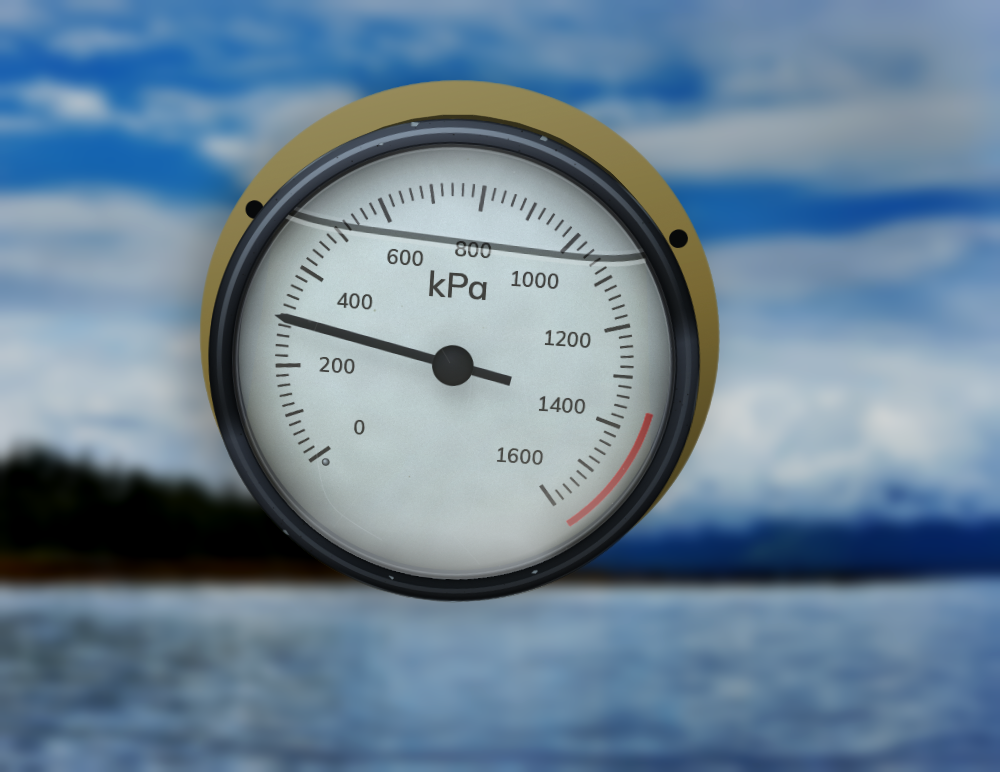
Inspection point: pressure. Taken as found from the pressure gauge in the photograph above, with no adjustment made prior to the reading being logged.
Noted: 300 kPa
